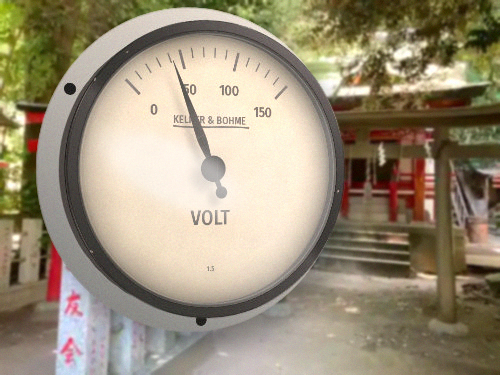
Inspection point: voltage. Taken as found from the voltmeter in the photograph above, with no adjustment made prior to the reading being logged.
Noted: 40 V
